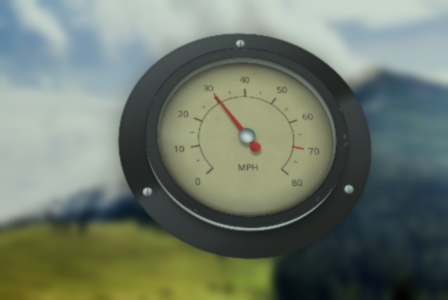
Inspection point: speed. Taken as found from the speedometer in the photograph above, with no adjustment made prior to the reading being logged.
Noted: 30 mph
